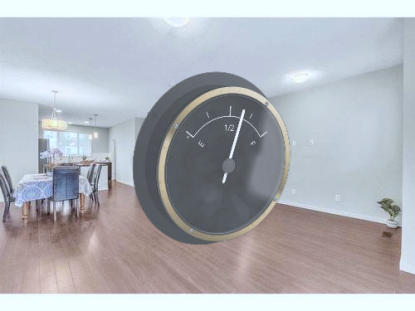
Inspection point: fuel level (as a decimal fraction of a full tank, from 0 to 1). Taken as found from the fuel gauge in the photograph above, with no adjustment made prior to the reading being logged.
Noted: 0.625
